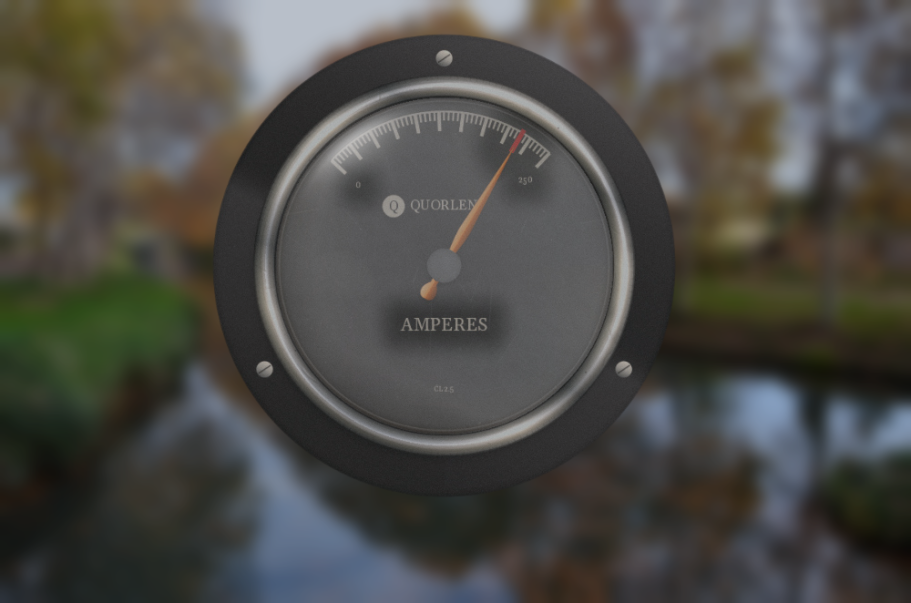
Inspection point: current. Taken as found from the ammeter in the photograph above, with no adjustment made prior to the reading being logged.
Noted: 215 A
